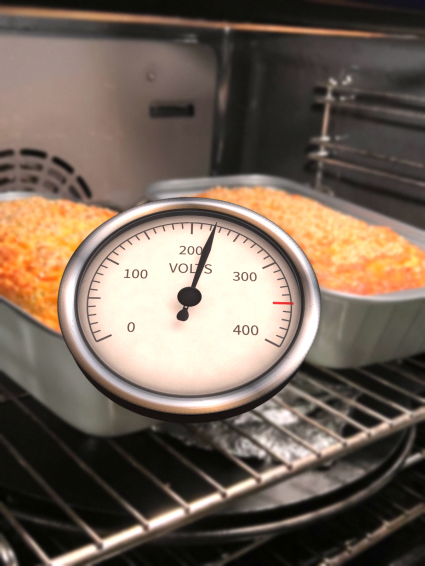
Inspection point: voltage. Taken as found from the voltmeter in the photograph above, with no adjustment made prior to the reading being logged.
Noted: 225 V
